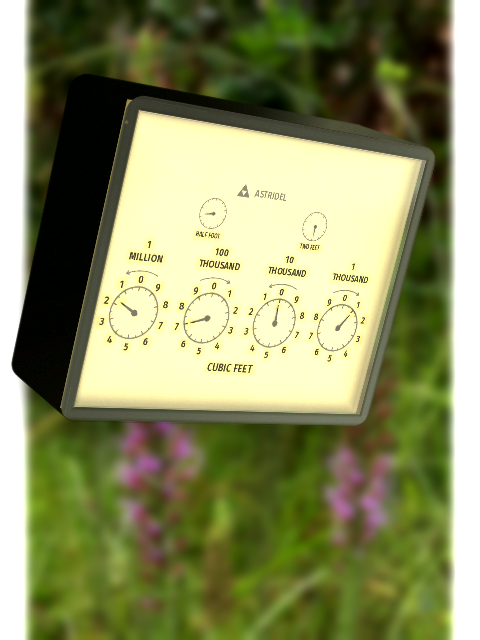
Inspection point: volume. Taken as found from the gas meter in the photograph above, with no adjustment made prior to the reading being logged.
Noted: 170100 ft³
